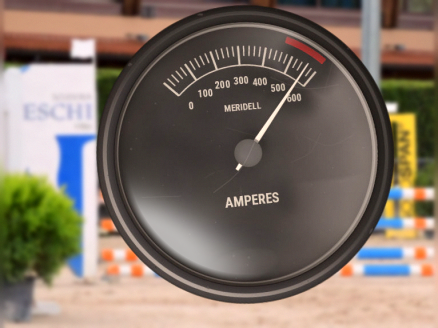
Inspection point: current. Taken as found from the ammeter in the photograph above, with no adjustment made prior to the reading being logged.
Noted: 560 A
